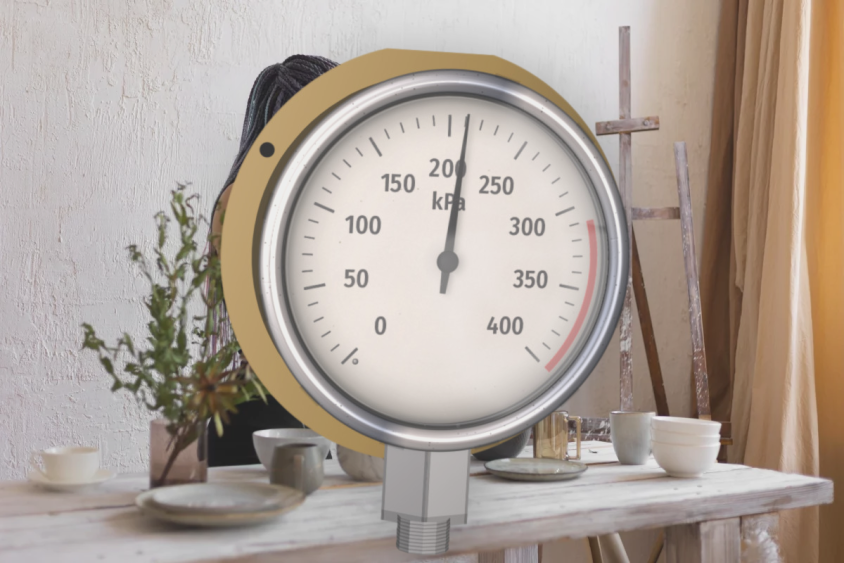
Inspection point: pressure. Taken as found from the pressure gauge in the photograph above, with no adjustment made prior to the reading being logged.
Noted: 210 kPa
